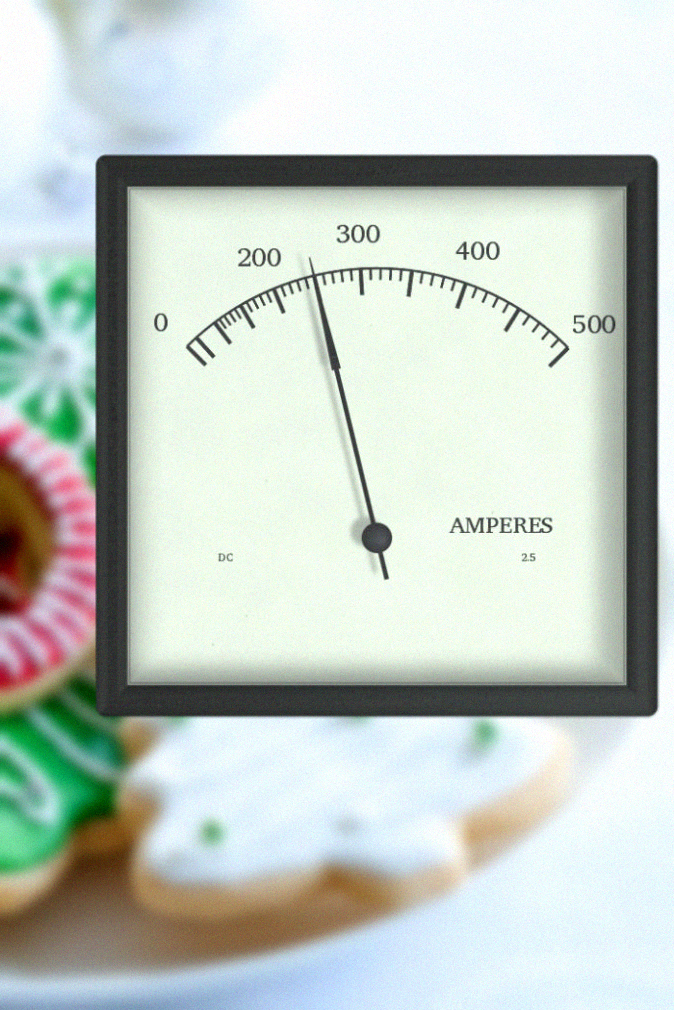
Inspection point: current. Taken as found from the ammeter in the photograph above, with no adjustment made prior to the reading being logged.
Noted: 250 A
